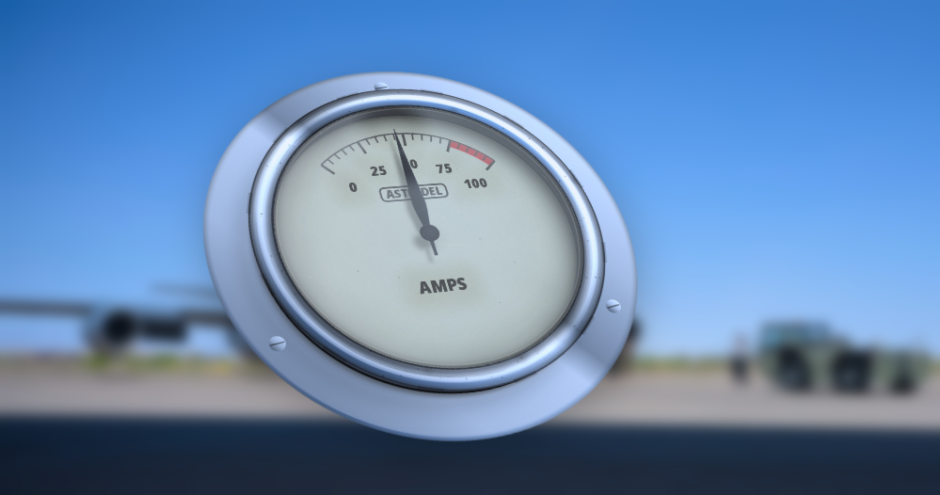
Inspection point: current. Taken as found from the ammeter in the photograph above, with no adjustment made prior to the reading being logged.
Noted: 45 A
